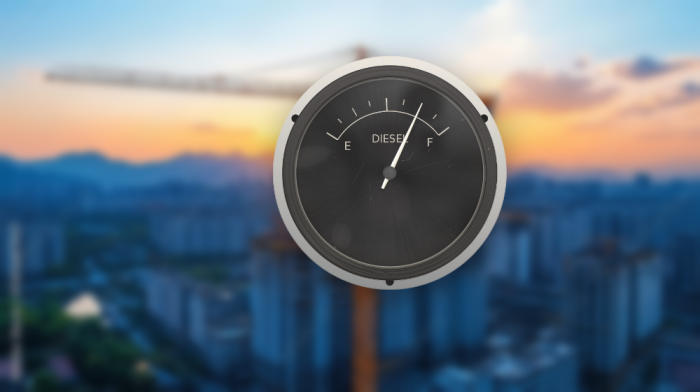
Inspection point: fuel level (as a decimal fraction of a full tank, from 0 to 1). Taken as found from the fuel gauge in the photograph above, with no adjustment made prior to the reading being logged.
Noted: 0.75
